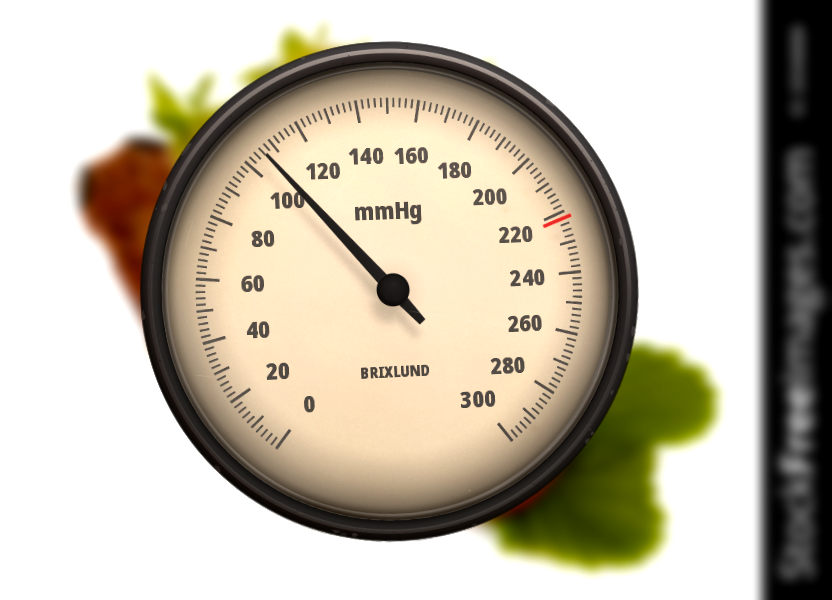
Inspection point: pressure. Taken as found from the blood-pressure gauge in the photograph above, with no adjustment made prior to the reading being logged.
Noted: 106 mmHg
